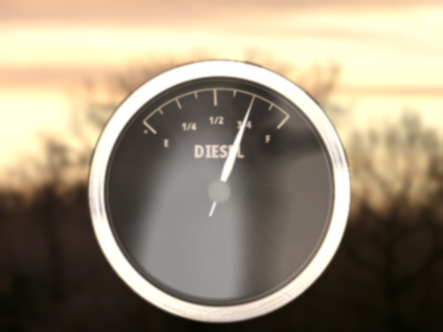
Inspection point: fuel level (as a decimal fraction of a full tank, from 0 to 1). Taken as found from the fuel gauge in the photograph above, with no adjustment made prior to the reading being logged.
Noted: 0.75
